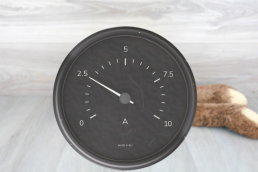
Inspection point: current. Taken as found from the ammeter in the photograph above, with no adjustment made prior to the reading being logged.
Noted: 2.5 A
